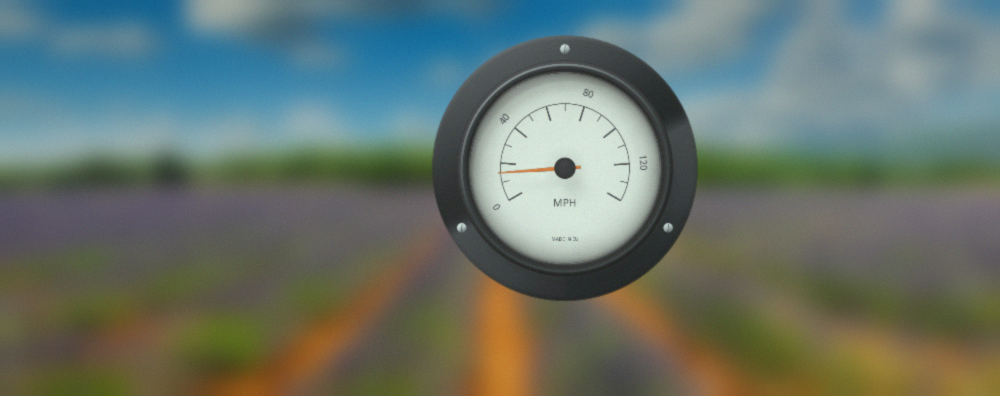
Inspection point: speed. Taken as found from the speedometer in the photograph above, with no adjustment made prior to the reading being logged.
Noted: 15 mph
